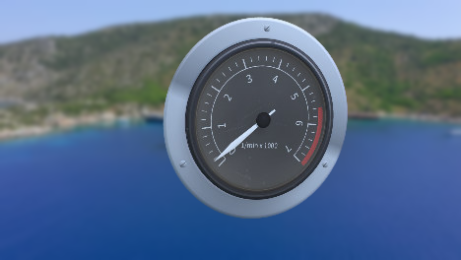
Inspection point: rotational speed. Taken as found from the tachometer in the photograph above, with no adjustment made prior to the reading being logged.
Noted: 200 rpm
